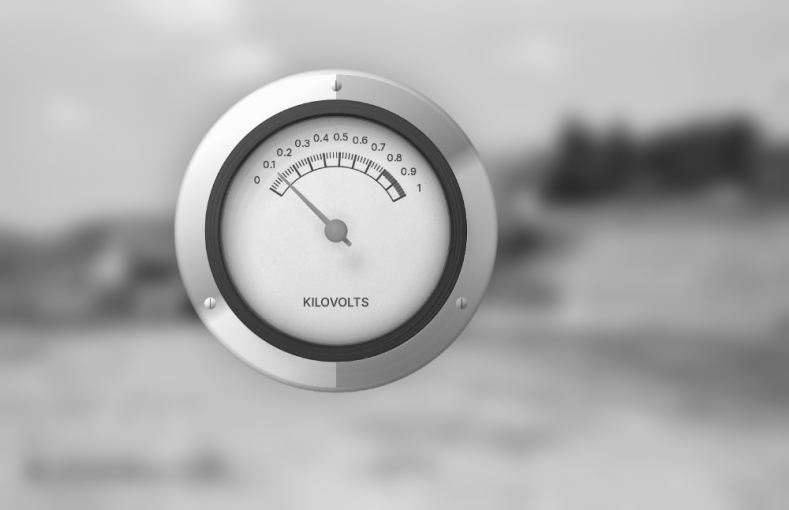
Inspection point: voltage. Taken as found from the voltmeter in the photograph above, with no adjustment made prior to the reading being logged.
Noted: 0.1 kV
